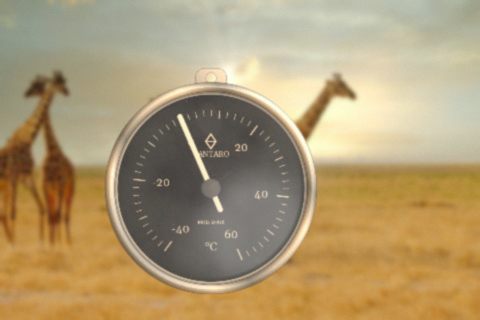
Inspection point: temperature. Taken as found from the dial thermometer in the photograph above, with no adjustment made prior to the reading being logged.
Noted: 0 °C
